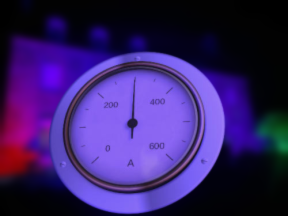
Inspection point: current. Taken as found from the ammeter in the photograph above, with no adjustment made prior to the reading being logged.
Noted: 300 A
